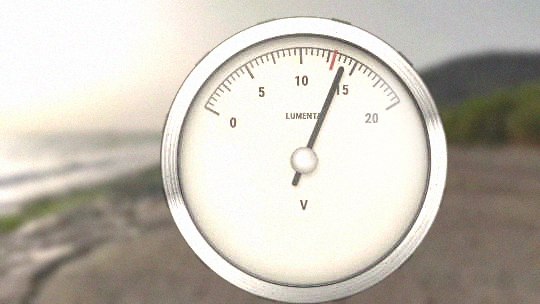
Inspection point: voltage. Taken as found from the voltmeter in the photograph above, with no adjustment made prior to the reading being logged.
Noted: 14 V
